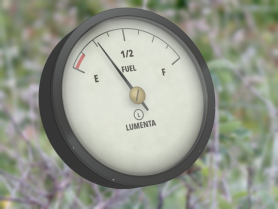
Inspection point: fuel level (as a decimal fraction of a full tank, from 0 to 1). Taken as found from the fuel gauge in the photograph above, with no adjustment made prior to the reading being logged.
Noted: 0.25
